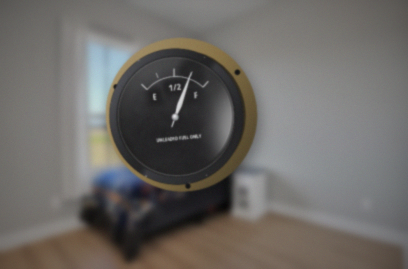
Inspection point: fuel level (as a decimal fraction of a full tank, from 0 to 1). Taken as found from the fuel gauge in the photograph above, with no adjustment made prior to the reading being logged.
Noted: 0.75
